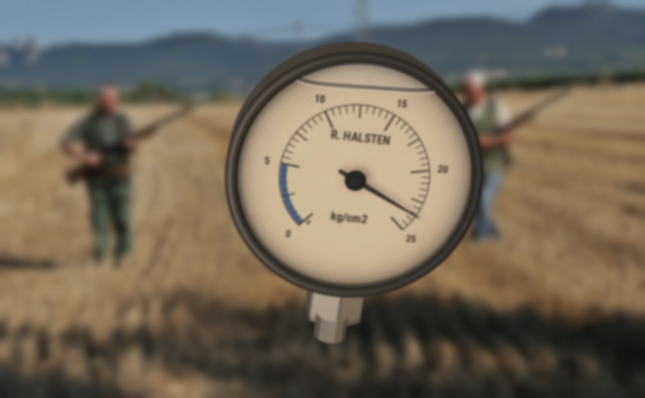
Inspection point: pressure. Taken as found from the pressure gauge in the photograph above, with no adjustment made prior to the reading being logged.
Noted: 23.5 kg/cm²
